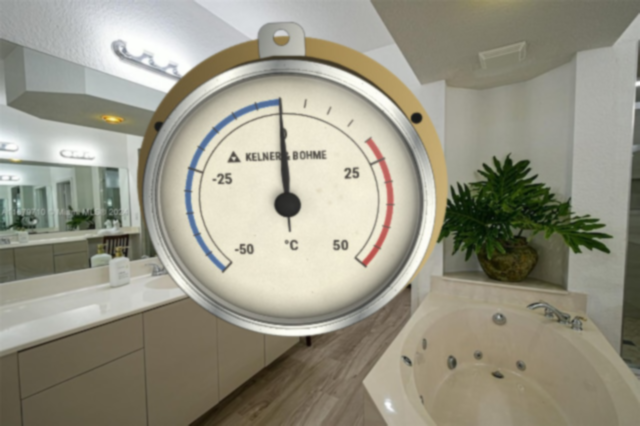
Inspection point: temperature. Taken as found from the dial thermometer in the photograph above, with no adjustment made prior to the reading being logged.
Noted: 0 °C
